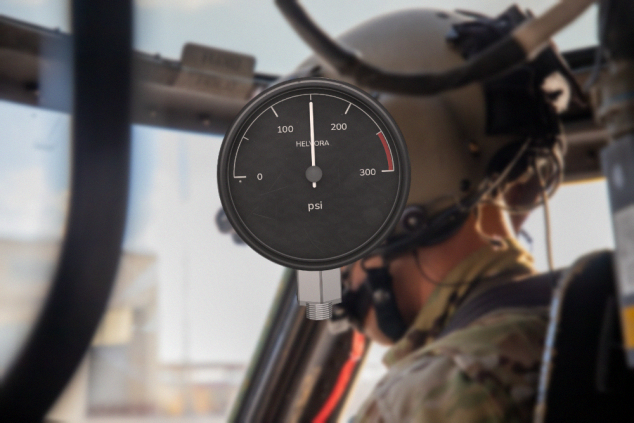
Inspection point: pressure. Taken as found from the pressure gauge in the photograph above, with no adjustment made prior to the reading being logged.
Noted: 150 psi
